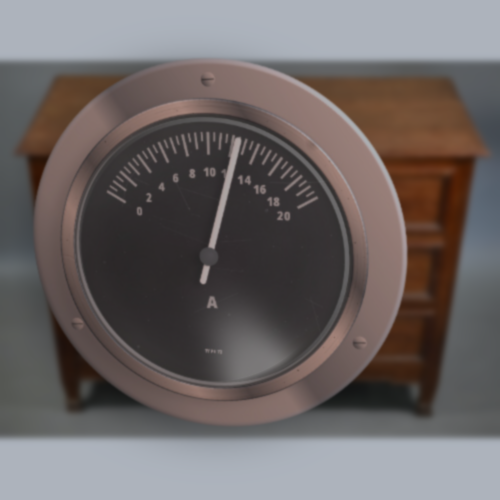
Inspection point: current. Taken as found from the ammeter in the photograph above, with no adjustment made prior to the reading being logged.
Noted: 12.5 A
